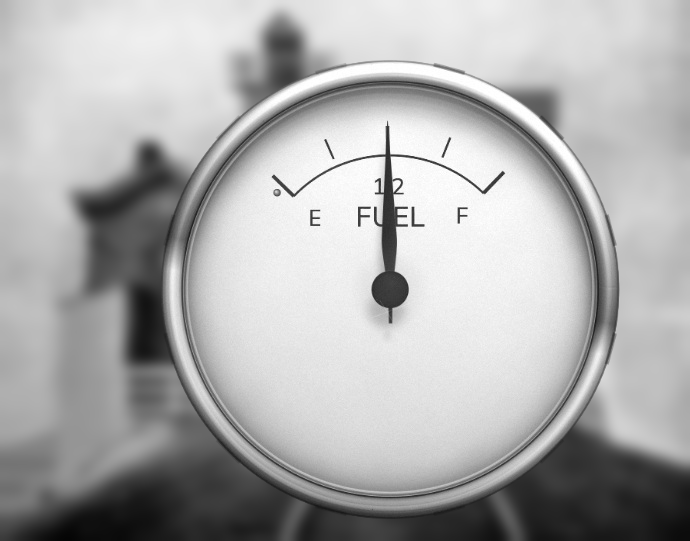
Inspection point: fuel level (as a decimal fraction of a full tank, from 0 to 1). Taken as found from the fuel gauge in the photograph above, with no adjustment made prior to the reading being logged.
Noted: 0.5
